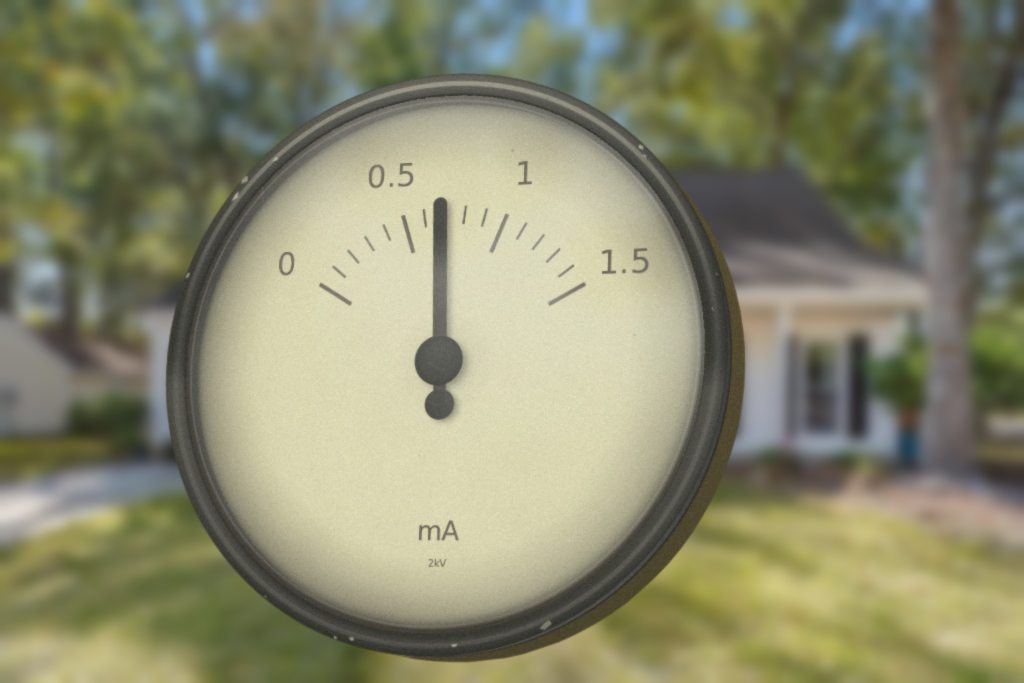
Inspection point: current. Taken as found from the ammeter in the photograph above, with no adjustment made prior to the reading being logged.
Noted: 0.7 mA
